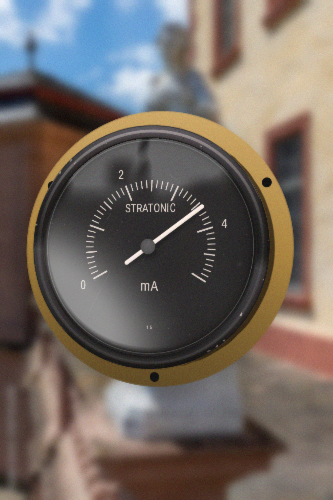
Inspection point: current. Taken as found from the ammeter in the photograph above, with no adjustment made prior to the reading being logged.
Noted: 3.6 mA
